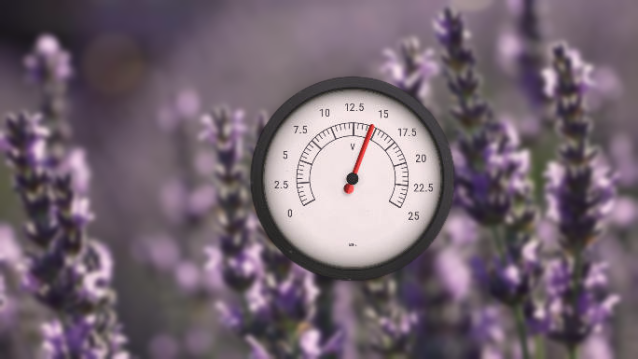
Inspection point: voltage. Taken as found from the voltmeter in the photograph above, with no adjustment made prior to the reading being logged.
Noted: 14.5 V
